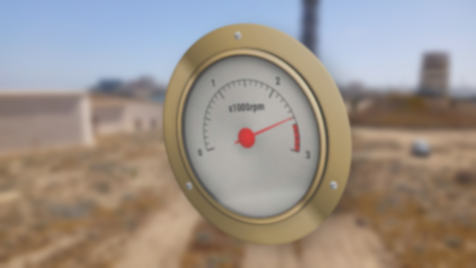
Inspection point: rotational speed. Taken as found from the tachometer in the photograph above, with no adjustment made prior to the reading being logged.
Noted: 2500 rpm
